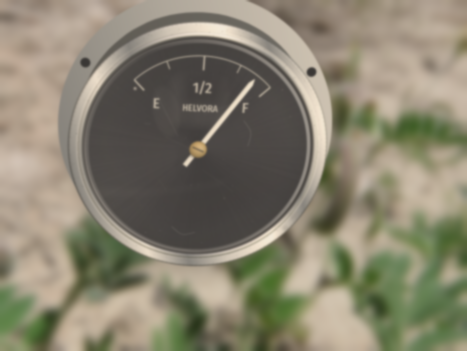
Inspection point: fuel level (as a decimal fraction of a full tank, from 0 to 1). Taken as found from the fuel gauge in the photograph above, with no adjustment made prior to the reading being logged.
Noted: 0.875
